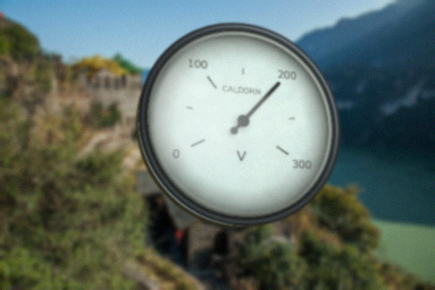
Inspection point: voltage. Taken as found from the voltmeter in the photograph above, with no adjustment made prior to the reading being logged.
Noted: 200 V
